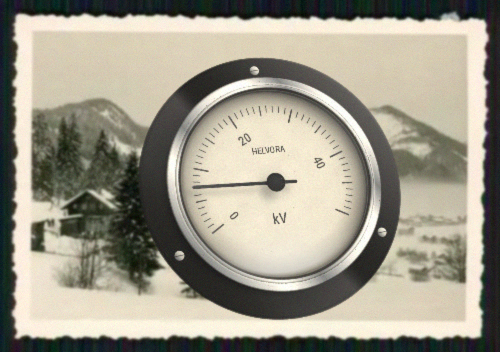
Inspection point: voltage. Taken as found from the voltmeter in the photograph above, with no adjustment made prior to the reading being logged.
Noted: 7 kV
